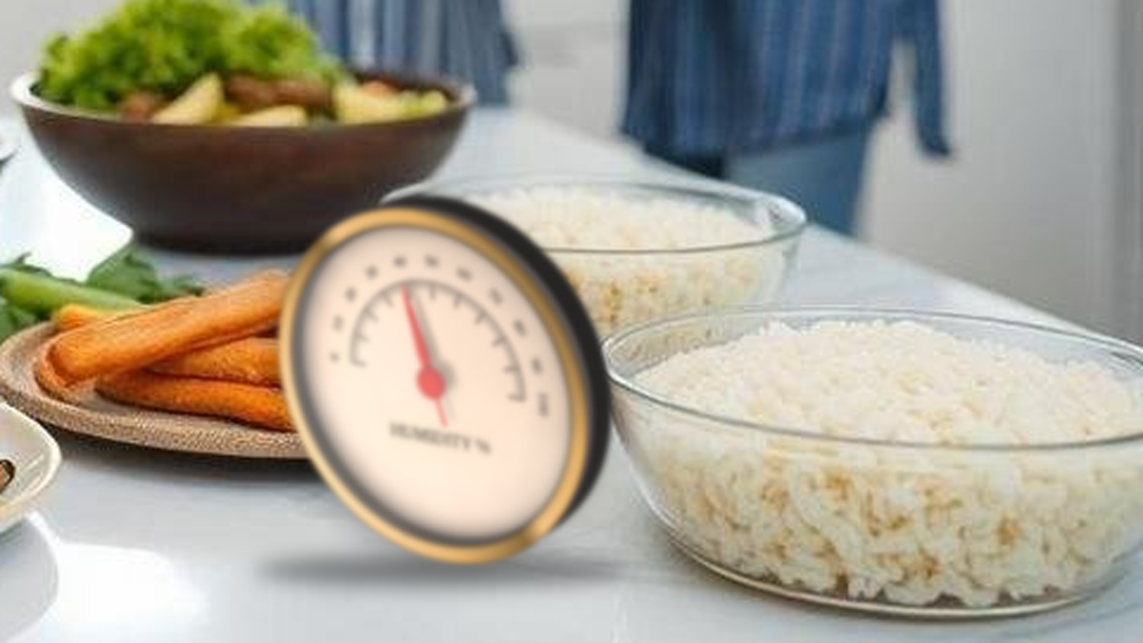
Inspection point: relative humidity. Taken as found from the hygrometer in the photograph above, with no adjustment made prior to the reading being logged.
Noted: 40 %
